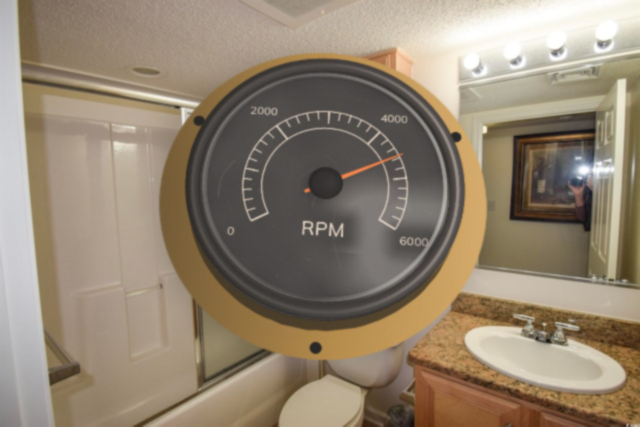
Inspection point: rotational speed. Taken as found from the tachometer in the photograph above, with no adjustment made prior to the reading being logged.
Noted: 4600 rpm
